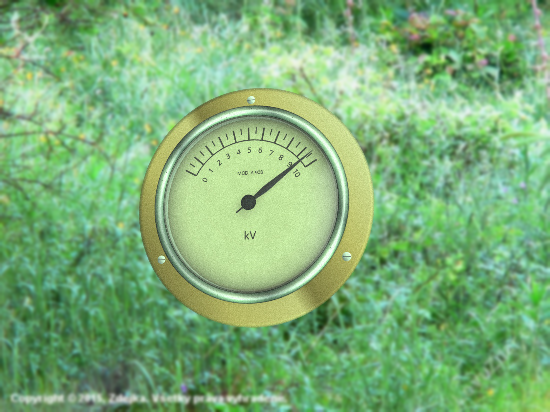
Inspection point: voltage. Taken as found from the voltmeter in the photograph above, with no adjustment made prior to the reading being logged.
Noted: 9.5 kV
